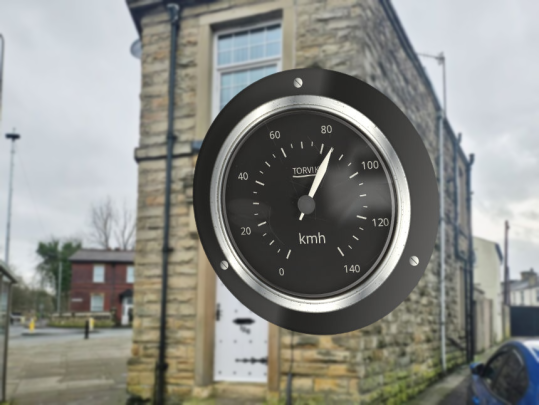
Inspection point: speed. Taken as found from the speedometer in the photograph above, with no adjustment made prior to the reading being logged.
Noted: 85 km/h
